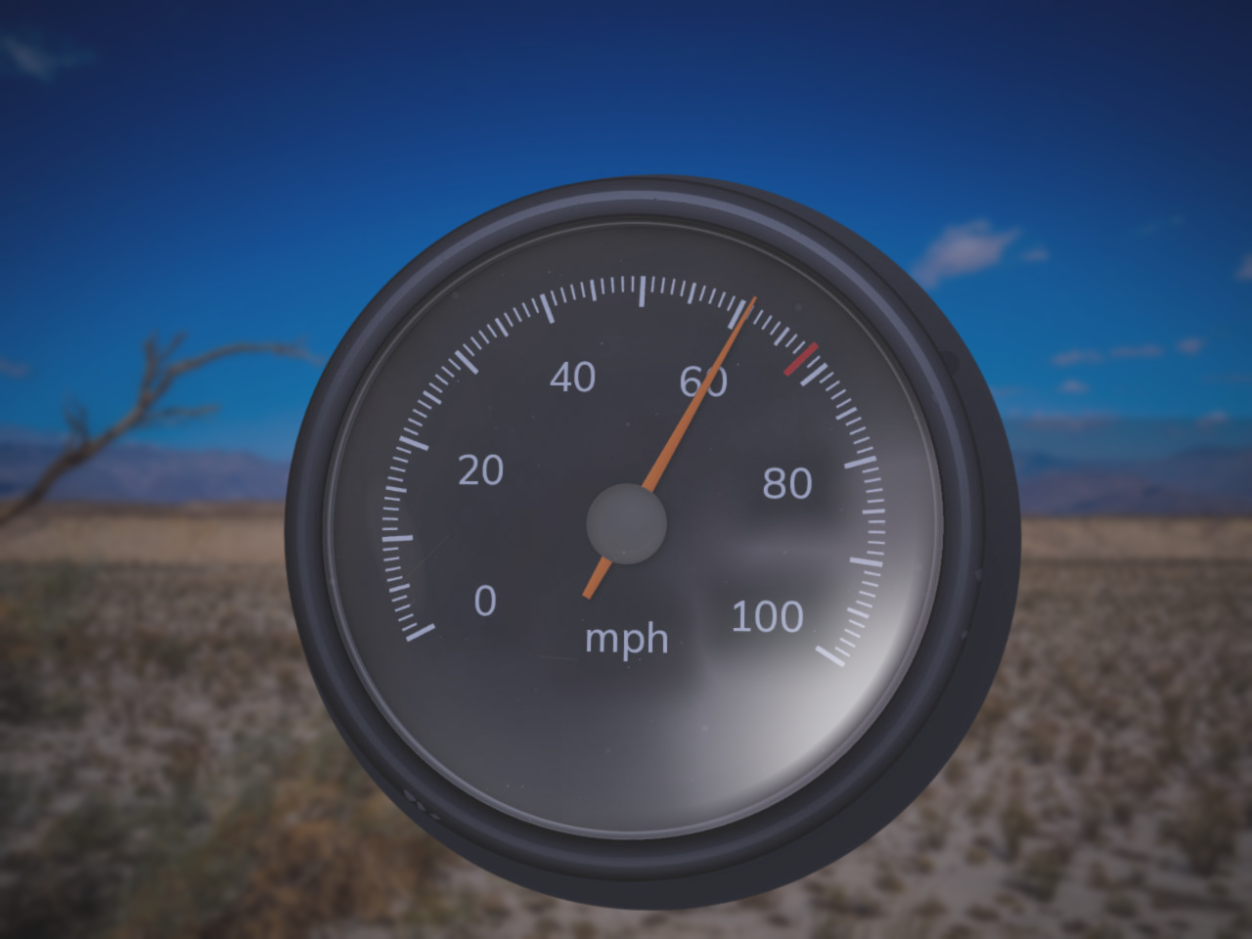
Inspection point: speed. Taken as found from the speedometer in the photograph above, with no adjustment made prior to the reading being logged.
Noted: 61 mph
